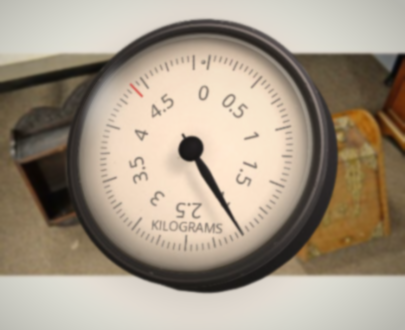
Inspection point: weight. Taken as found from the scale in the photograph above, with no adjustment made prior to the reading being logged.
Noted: 2 kg
